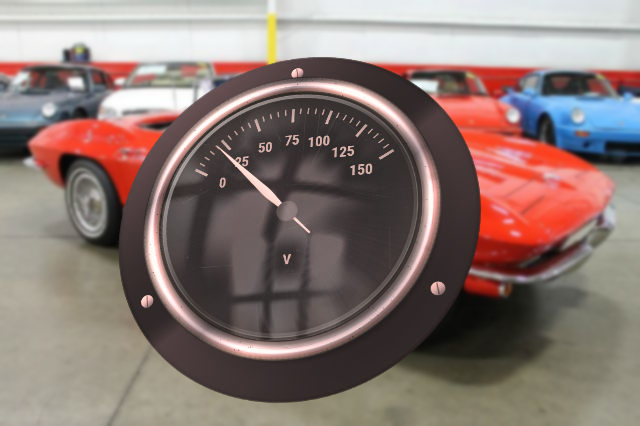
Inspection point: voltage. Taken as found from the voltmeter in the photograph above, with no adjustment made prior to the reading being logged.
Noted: 20 V
